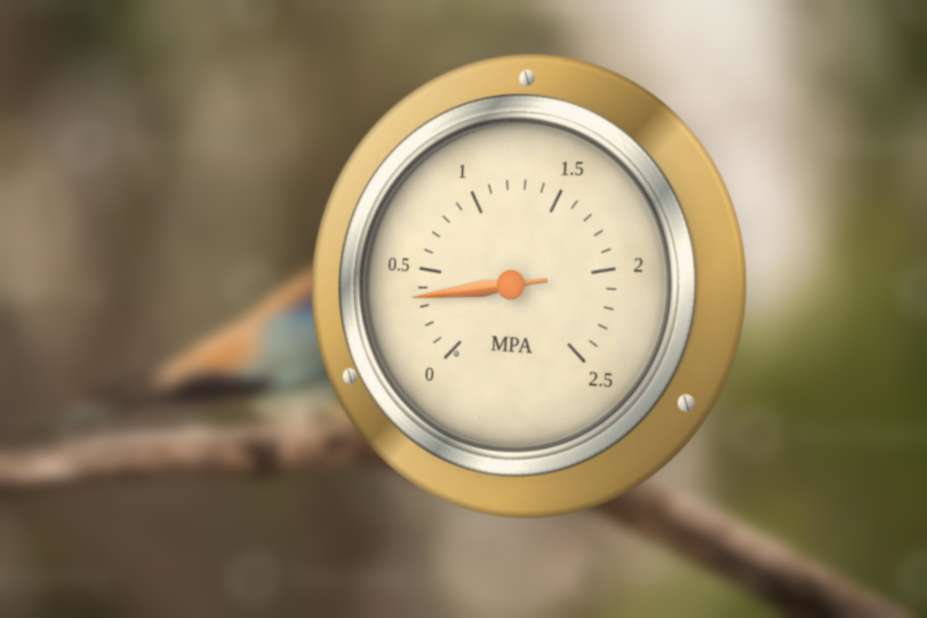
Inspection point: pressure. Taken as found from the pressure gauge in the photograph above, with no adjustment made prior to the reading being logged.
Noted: 0.35 MPa
